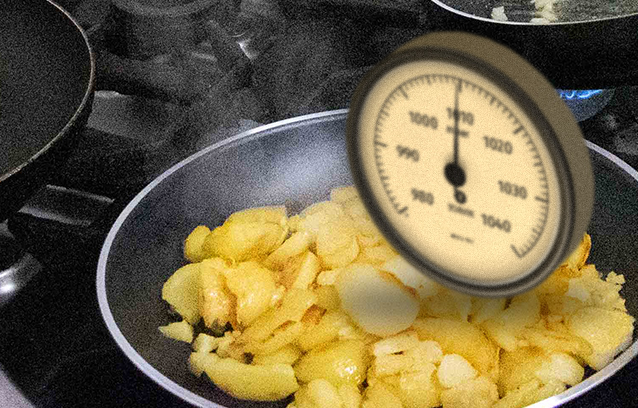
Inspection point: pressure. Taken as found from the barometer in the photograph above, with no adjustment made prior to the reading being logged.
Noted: 1010 mbar
